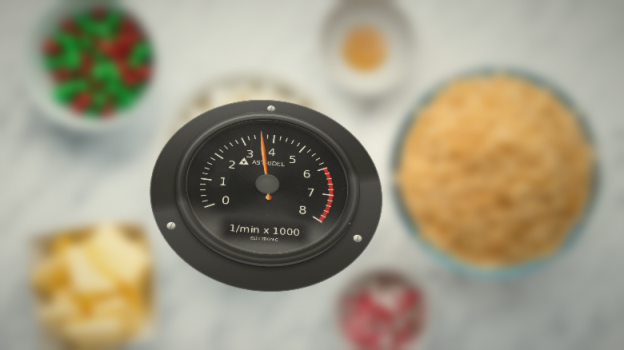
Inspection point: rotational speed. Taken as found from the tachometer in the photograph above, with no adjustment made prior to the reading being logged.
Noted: 3600 rpm
